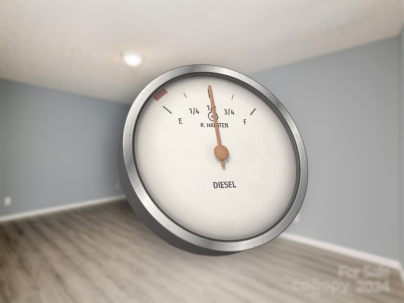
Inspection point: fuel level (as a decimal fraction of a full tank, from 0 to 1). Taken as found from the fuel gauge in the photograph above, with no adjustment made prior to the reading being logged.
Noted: 0.5
